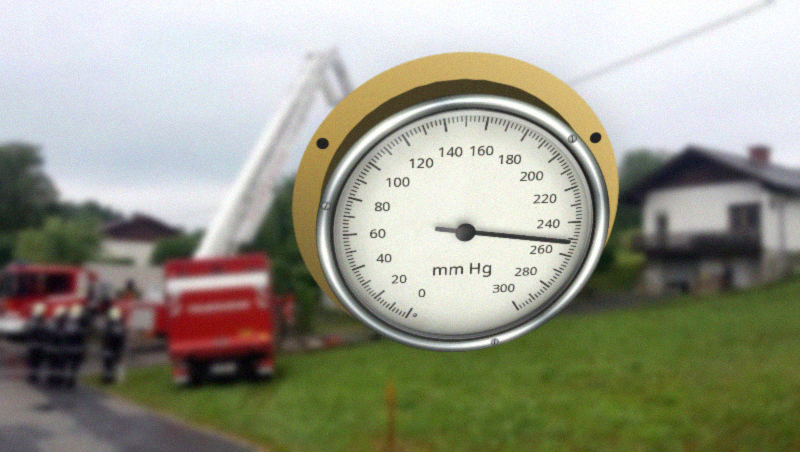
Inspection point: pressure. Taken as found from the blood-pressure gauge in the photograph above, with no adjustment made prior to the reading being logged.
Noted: 250 mmHg
